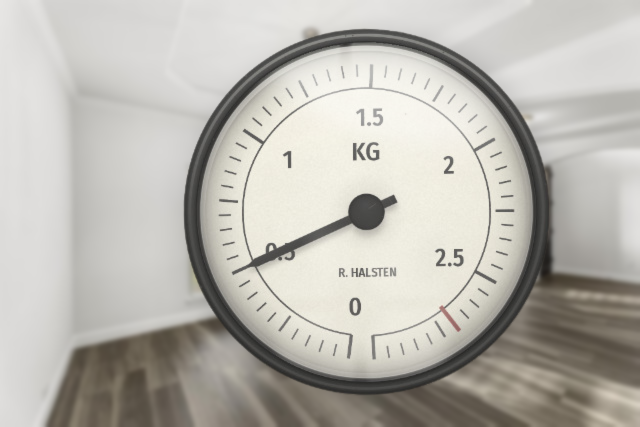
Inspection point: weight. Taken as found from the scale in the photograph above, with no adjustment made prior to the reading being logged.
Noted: 0.5 kg
